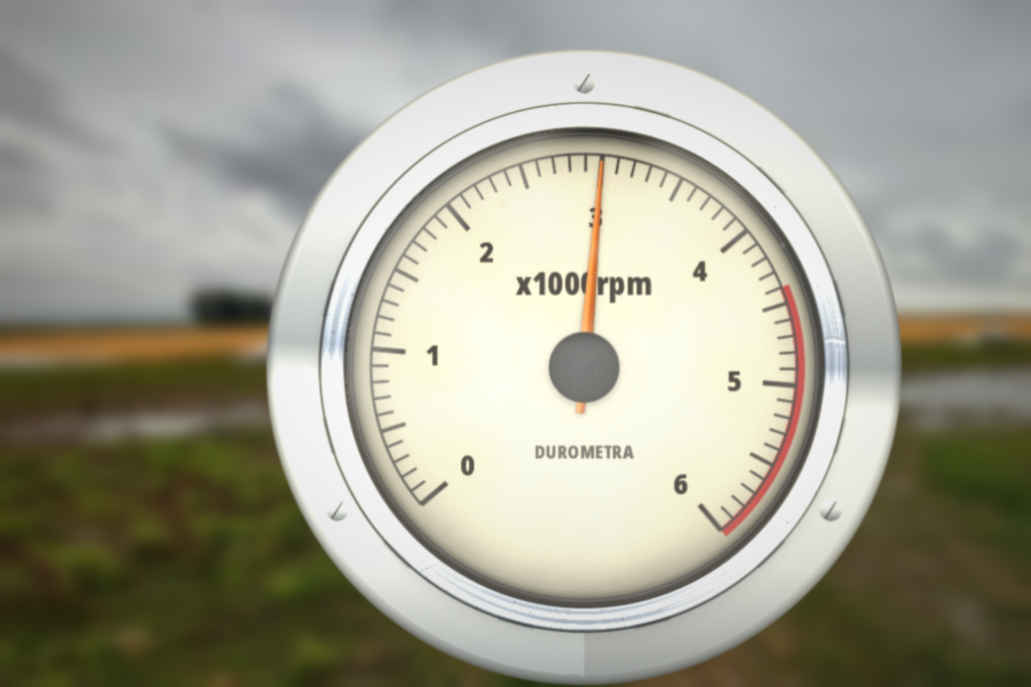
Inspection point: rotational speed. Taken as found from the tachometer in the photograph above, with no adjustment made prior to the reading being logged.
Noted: 3000 rpm
